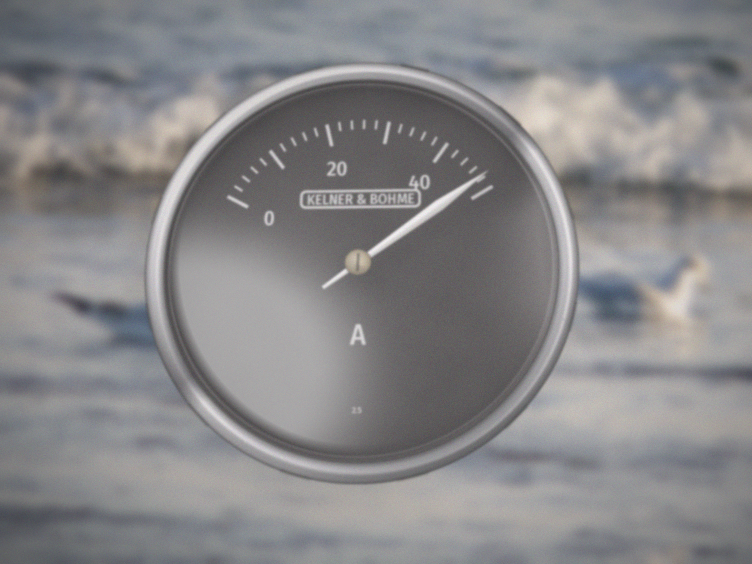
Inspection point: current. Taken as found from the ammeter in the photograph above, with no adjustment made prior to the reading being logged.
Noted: 48 A
